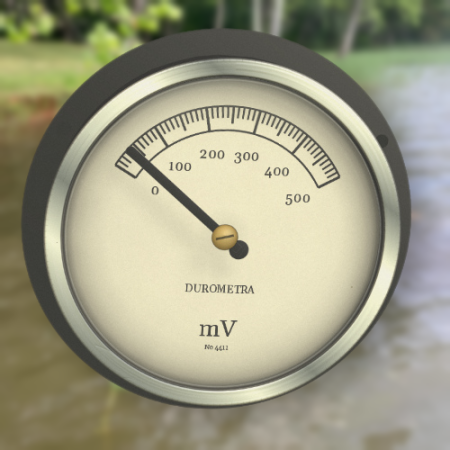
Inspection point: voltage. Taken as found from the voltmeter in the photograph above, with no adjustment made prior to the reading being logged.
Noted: 40 mV
